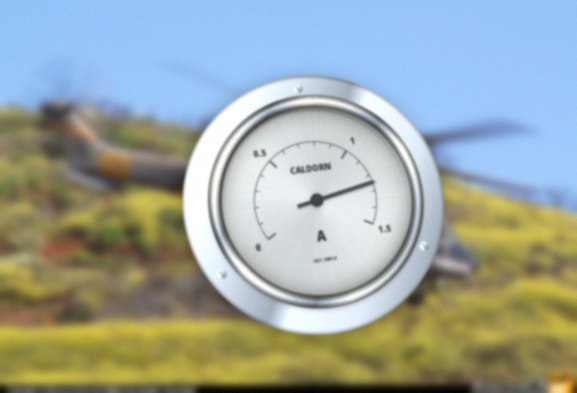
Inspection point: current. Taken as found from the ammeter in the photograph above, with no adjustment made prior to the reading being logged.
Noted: 1.25 A
